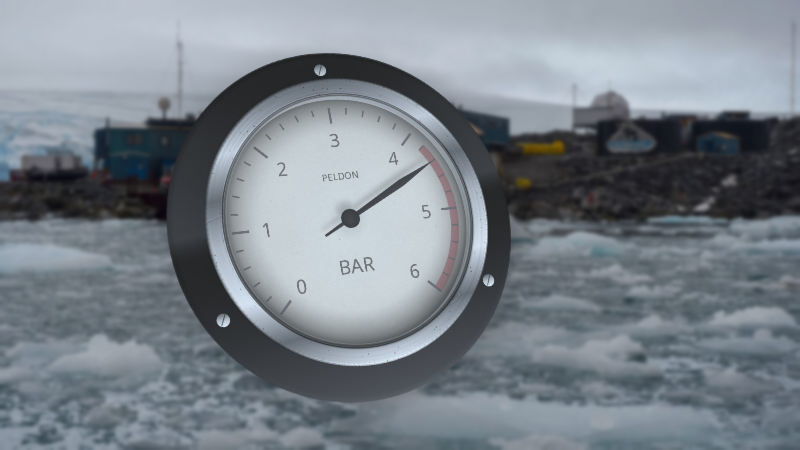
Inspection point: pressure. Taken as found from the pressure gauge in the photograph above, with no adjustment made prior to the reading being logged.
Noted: 4.4 bar
